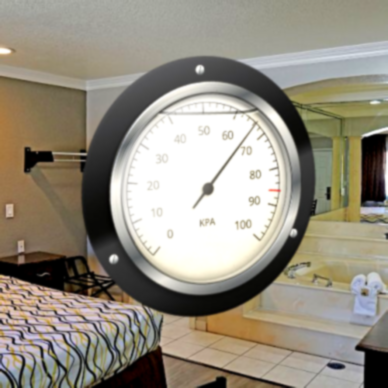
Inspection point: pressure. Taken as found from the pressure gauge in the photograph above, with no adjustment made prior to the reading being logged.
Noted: 66 kPa
